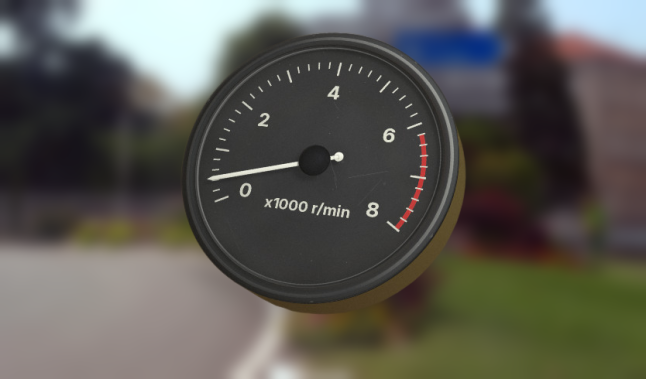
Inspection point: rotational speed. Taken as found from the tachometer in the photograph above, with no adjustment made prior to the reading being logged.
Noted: 400 rpm
